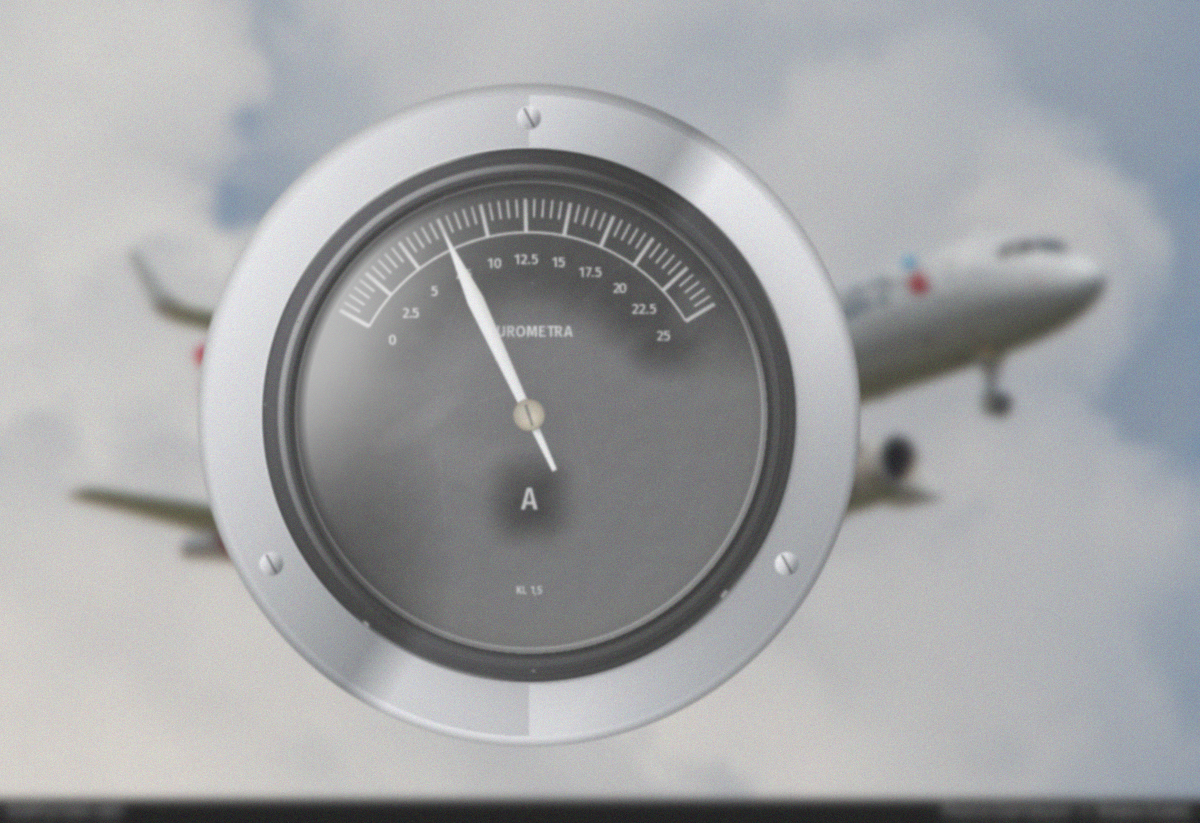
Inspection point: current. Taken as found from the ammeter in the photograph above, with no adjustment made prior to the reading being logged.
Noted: 7.5 A
